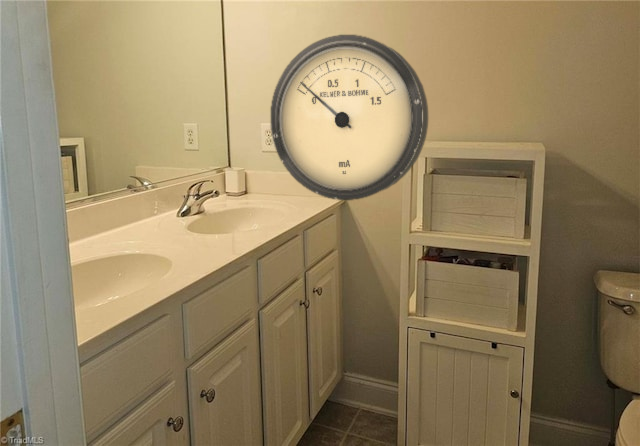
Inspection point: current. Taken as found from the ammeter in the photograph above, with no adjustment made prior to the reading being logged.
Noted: 0.1 mA
